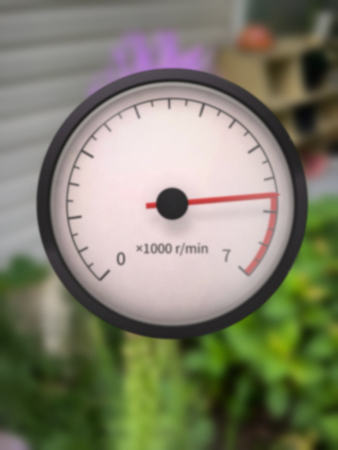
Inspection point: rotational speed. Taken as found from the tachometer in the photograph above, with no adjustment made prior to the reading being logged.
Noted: 5750 rpm
